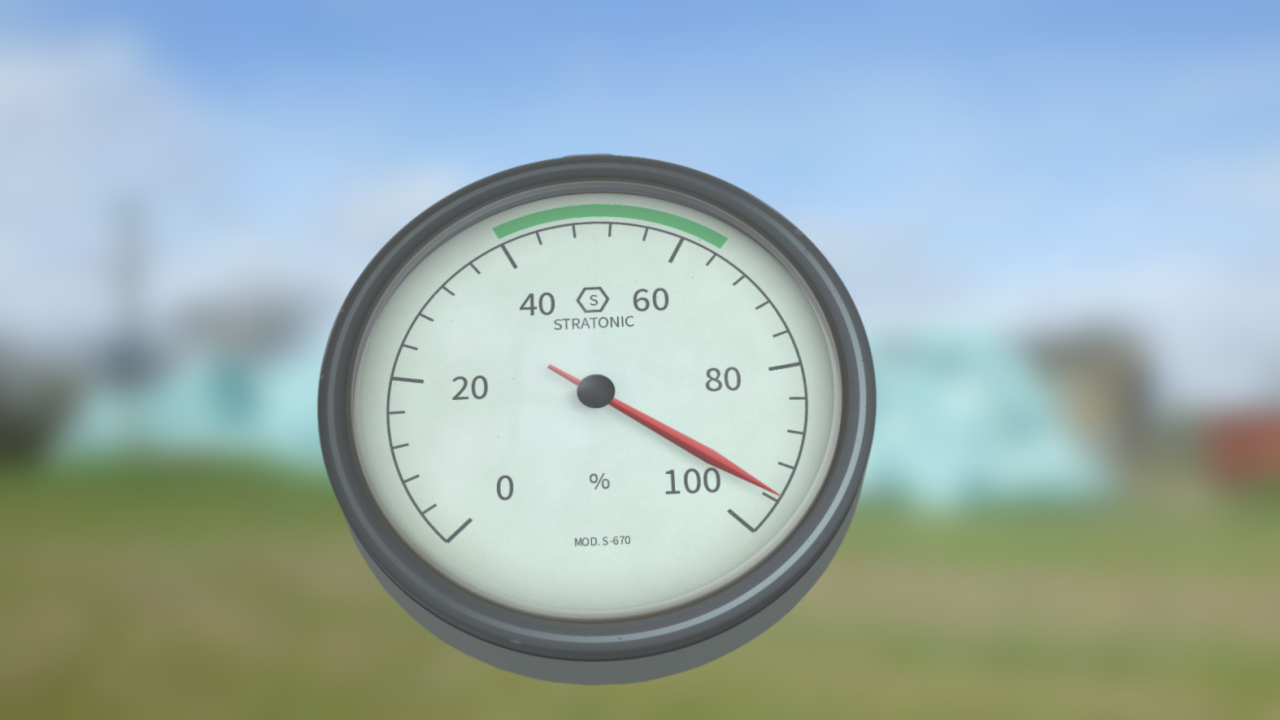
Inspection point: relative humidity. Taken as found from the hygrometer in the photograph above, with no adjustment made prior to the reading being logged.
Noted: 96 %
